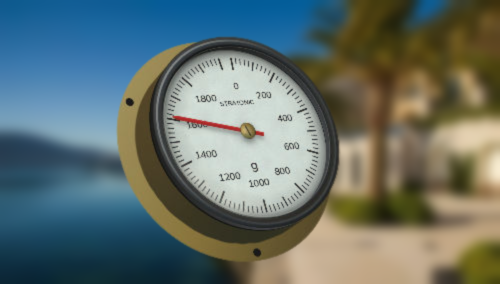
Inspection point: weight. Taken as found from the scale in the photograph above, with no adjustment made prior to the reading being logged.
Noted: 1600 g
